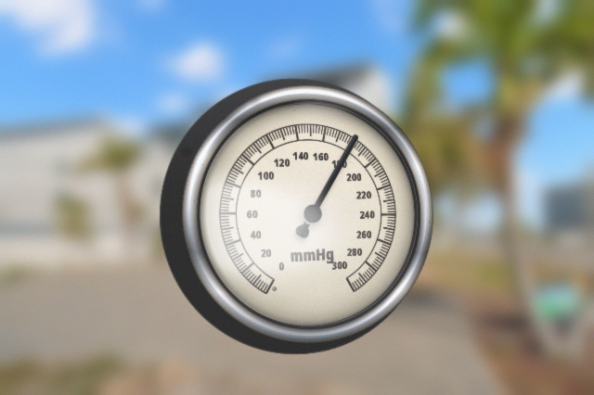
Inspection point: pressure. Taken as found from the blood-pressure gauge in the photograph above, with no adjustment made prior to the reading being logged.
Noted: 180 mmHg
